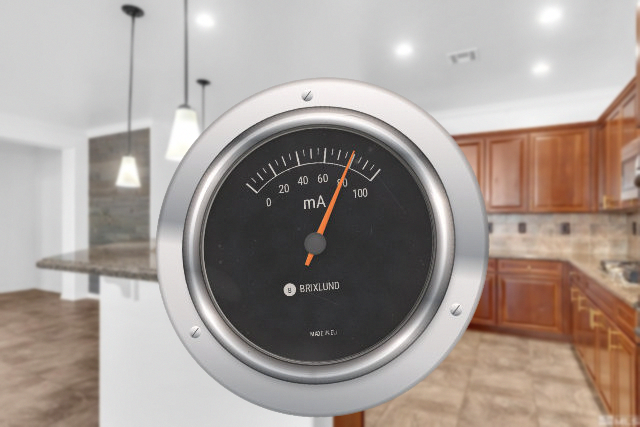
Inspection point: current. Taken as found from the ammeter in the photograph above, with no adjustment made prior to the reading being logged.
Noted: 80 mA
